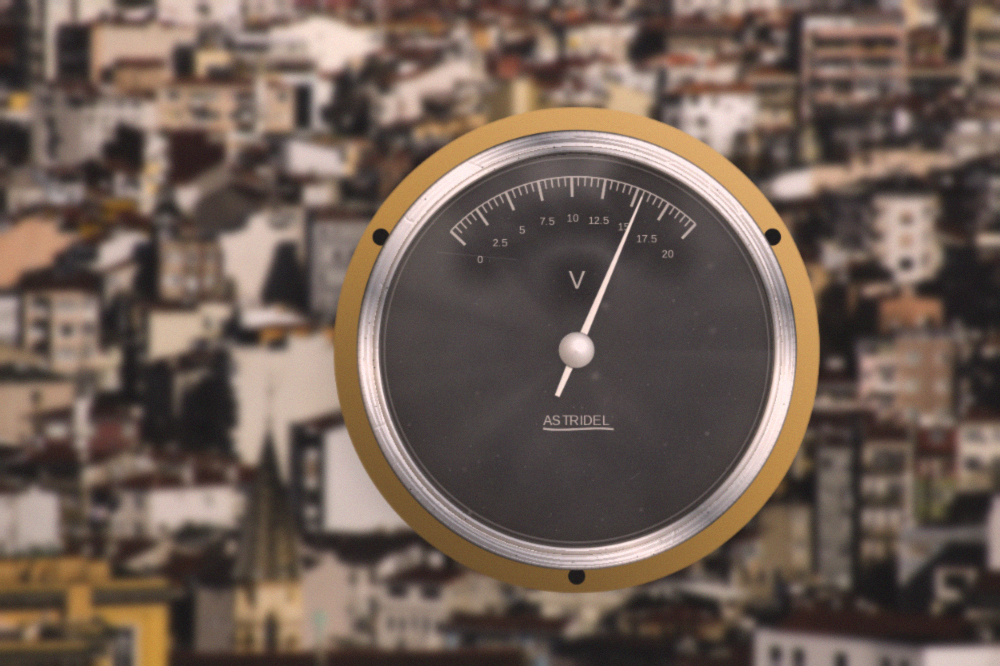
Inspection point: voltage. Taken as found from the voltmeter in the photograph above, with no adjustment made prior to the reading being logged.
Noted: 15.5 V
